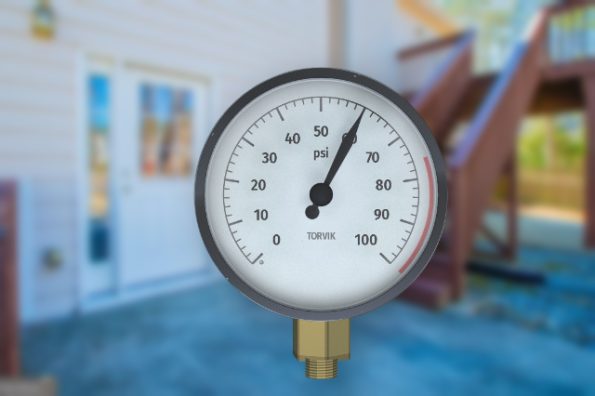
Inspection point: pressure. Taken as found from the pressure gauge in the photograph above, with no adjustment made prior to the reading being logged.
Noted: 60 psi
